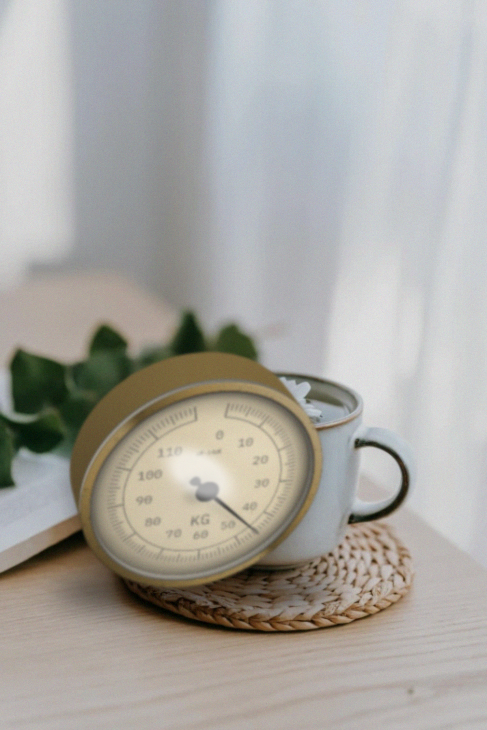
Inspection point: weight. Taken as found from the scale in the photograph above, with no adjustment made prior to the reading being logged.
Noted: 45 kg
